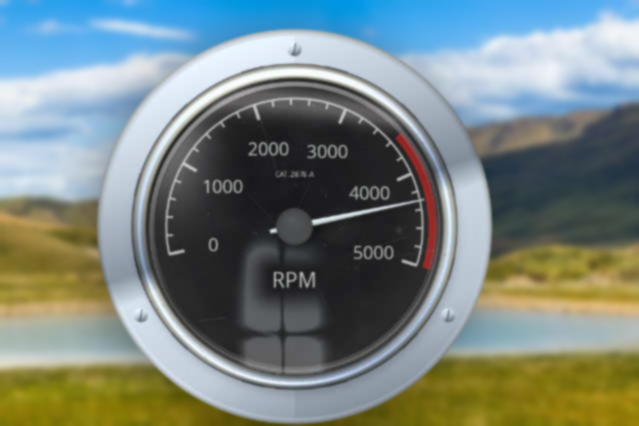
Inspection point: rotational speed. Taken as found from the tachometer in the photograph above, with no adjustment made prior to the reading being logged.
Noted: 4300 rpm
